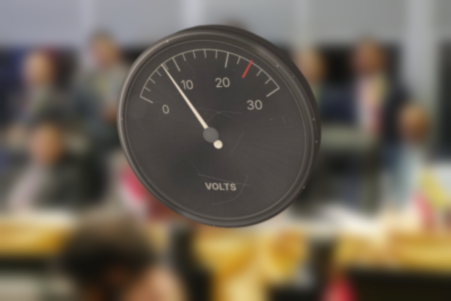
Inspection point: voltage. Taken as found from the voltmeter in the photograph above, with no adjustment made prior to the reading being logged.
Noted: 8 V
